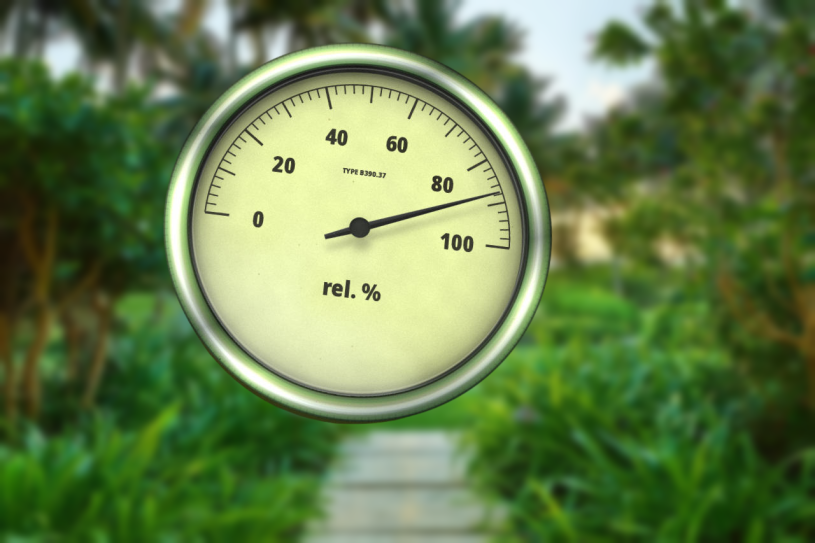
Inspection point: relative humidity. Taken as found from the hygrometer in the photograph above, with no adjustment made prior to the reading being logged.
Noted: 88 %
